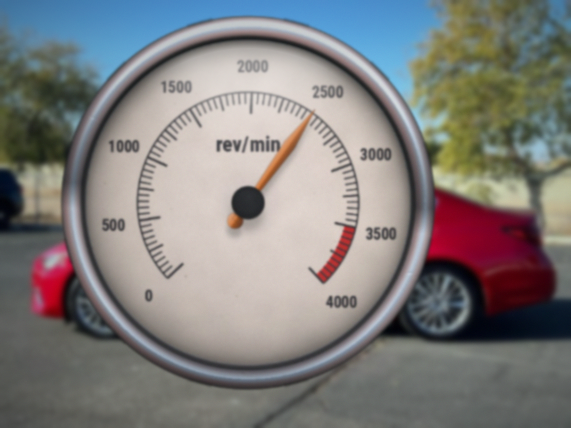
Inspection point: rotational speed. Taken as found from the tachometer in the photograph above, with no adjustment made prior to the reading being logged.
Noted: 2500 rpm
